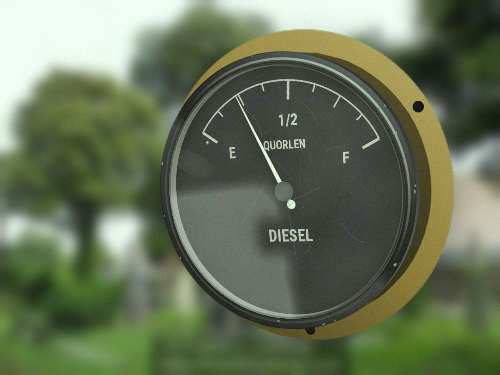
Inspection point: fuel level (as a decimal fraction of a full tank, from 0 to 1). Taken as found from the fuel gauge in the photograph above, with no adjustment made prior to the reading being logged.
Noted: 0.25
